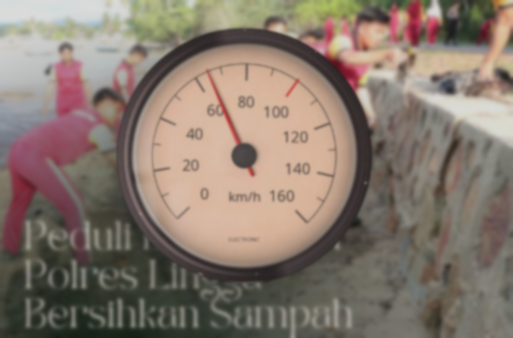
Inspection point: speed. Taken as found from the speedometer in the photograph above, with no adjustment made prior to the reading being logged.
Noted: 65 km/h
